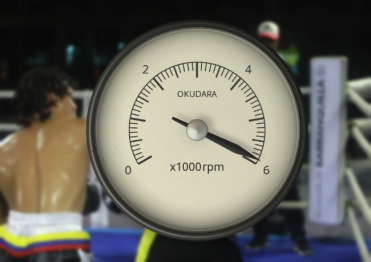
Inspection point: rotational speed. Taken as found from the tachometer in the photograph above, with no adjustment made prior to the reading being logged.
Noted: 5900 rpm
